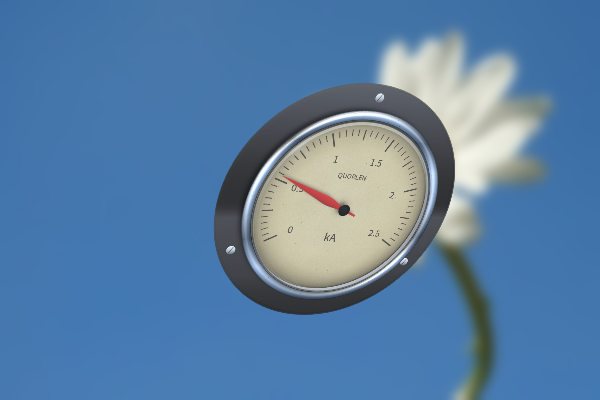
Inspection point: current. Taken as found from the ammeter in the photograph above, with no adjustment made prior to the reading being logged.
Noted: 0.55 kA
